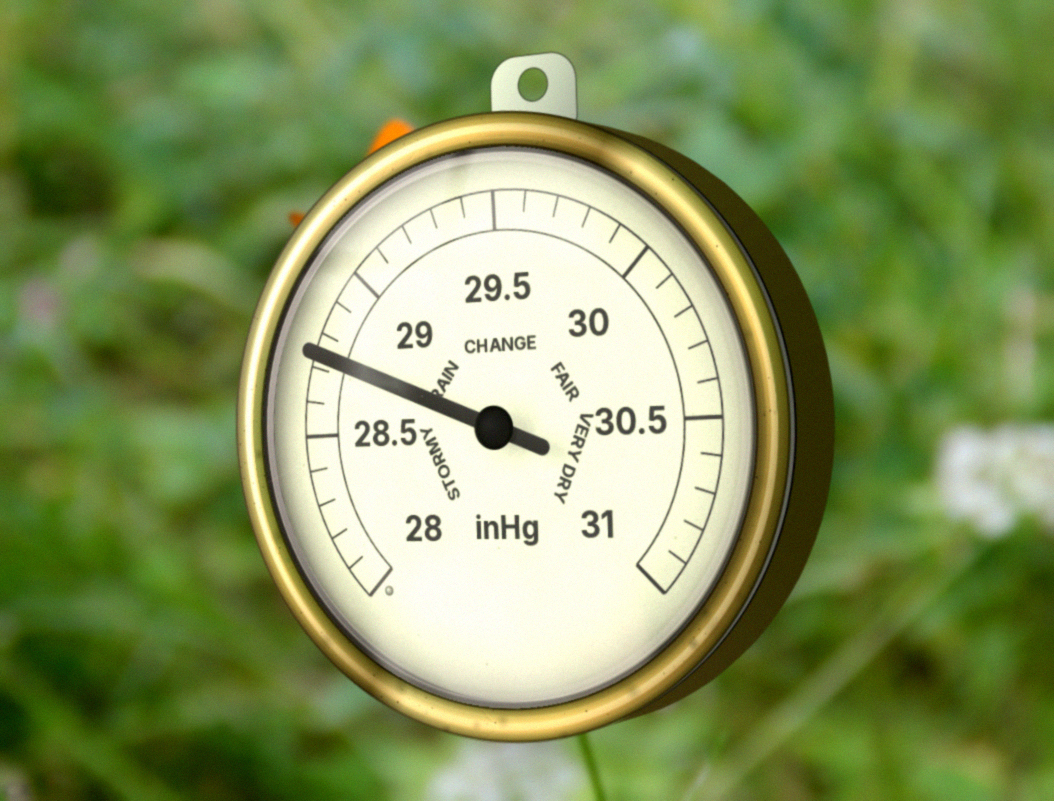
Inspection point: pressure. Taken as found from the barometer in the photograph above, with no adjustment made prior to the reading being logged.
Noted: 28.75 inHg
